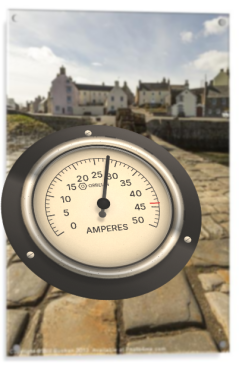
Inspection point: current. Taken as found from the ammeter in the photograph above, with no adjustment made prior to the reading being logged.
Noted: 28 A
